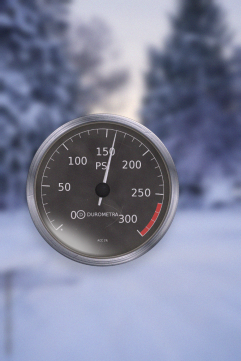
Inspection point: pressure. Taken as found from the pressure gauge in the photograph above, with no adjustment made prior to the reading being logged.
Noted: 160 psi
